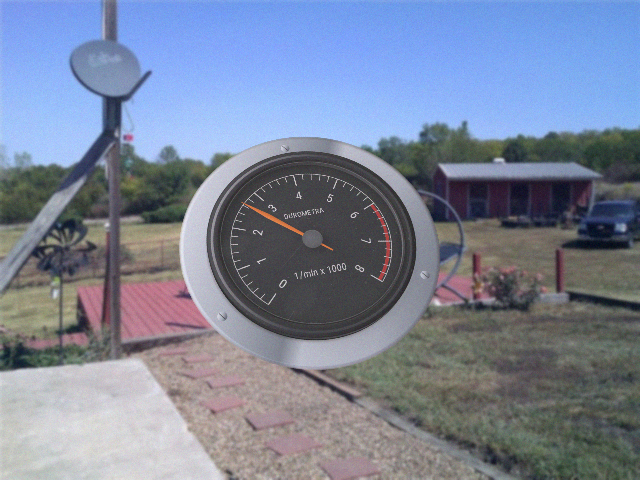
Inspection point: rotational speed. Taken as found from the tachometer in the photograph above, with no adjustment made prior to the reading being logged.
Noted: 2600 rpm
